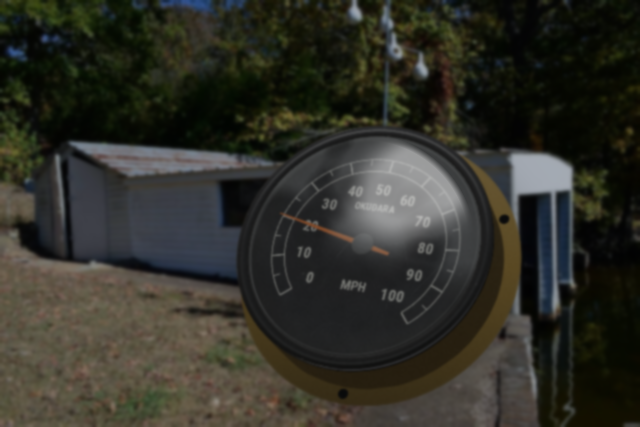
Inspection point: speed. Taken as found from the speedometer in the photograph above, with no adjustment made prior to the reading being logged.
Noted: 20 mph
